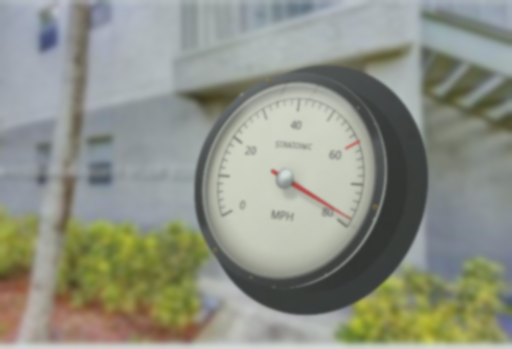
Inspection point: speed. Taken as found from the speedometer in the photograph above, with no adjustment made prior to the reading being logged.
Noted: 78 mph
